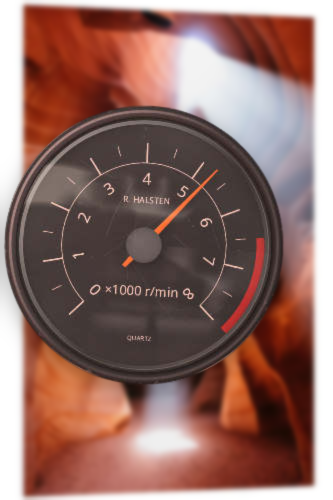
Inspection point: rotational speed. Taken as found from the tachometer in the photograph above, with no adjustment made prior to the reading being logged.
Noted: 5250 rpm
